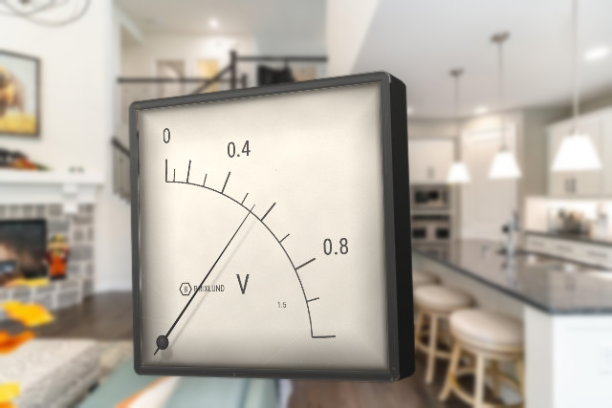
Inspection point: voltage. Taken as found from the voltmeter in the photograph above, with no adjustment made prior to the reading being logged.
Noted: 0.55 V
